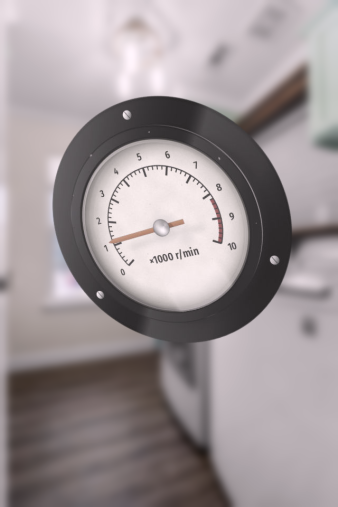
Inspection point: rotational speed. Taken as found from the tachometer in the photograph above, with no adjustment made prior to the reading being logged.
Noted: 1200 rpm
